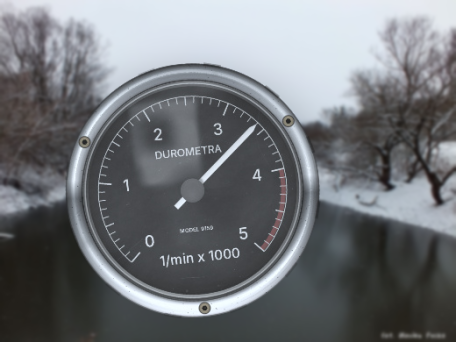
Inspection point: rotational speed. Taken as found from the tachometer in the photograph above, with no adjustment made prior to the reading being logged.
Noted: 3400 rpm
